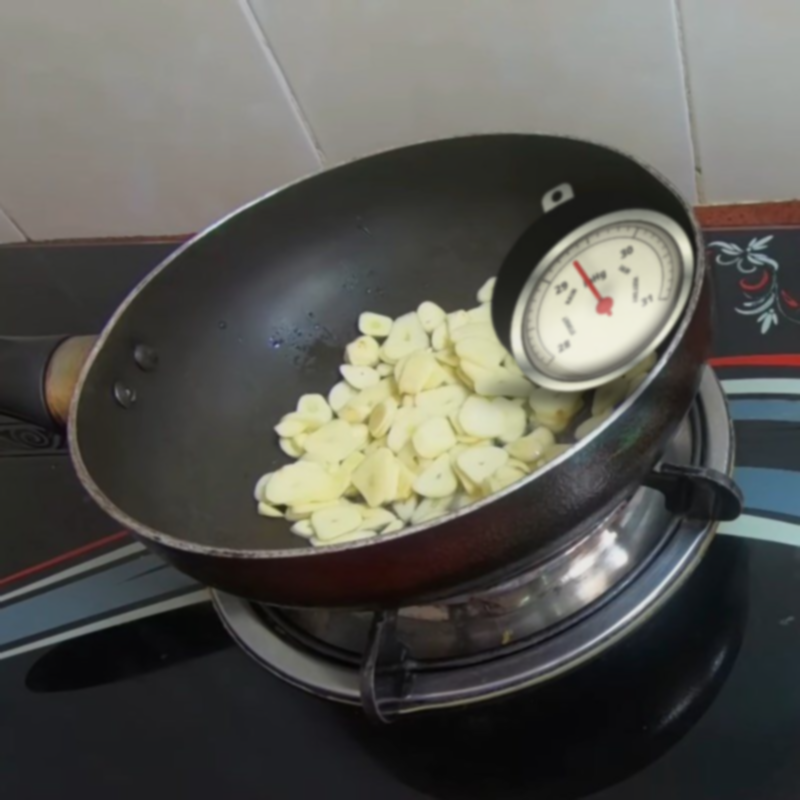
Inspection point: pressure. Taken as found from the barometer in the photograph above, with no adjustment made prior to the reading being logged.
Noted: 29.3 inHg
